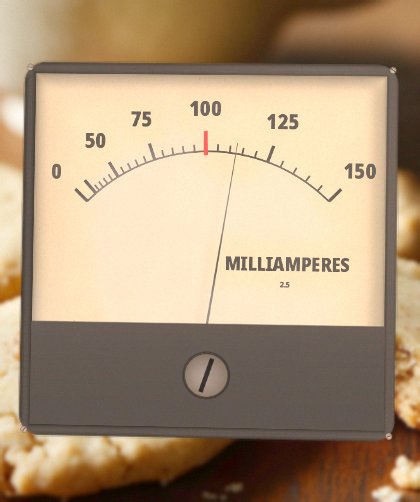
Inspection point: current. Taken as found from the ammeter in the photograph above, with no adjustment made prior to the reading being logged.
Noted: 112.5 mA
